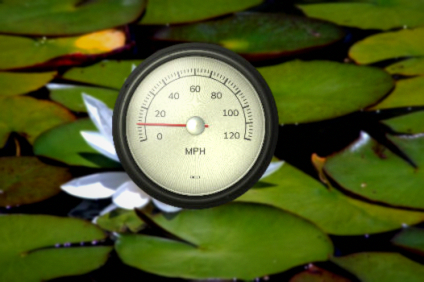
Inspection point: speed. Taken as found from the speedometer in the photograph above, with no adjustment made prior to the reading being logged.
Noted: 10 mph
